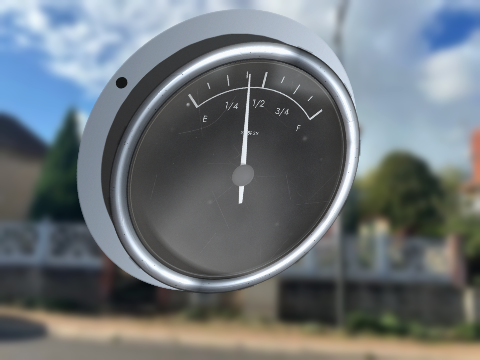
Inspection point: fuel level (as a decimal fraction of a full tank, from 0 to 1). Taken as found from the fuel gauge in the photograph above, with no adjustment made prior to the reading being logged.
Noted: 0.375
